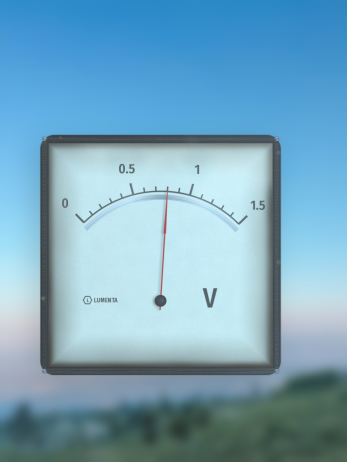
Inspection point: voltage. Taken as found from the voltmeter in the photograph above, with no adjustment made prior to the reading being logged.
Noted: 0.8 V
